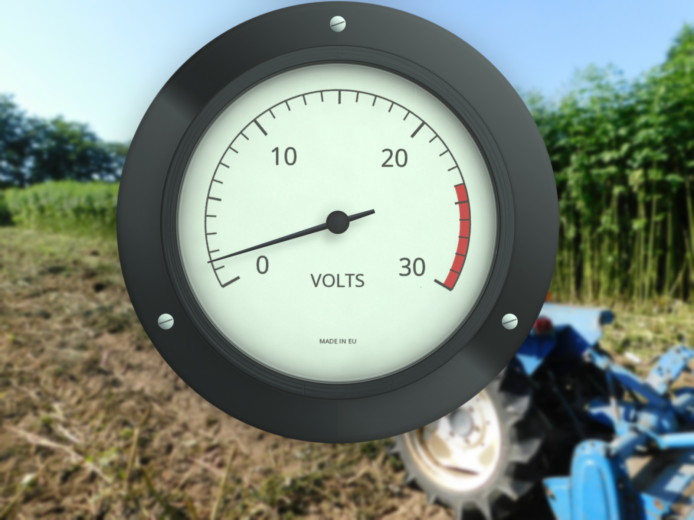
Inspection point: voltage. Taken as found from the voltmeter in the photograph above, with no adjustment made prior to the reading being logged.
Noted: 1.5 V
